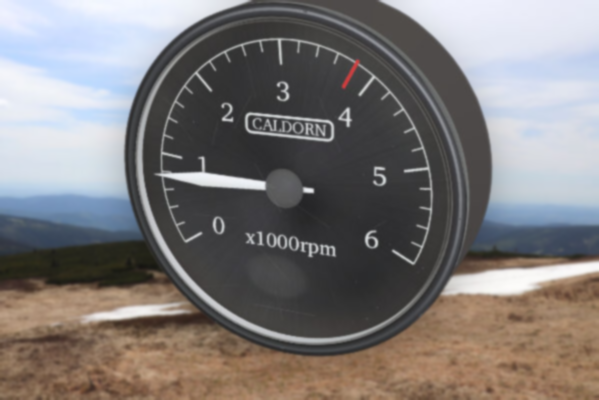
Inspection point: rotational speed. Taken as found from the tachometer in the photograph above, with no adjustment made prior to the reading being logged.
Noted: 800 rpm
